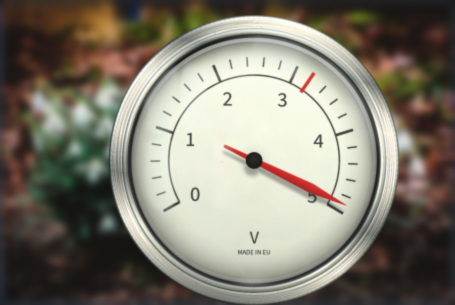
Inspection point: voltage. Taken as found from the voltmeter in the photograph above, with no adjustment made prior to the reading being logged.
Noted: 4.9 V
